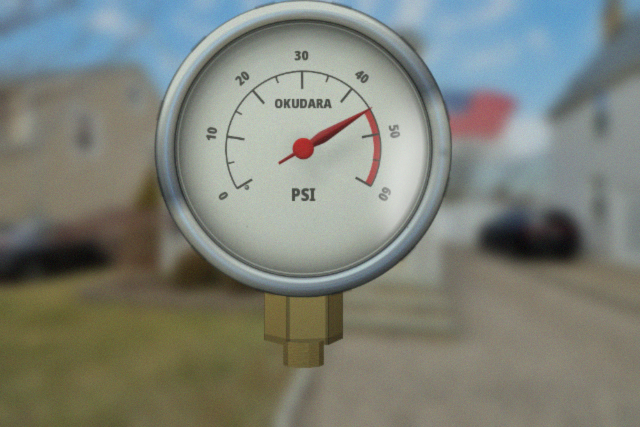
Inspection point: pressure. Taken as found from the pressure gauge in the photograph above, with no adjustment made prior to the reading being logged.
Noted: 45 psi
